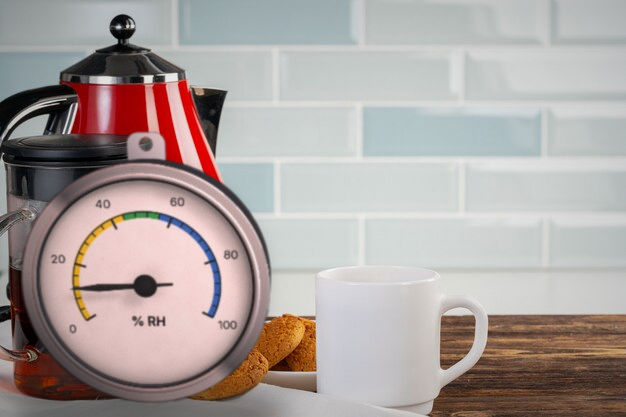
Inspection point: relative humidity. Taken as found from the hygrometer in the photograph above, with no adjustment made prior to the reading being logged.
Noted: 12 %
